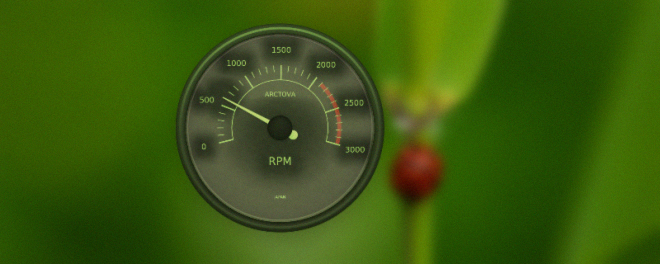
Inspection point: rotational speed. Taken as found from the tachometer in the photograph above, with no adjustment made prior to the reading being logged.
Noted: 600 rpm
